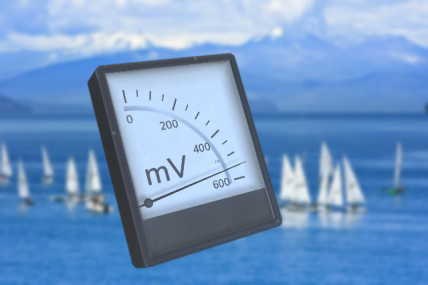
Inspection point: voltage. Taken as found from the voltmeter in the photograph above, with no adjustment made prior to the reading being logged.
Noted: 550 mV
